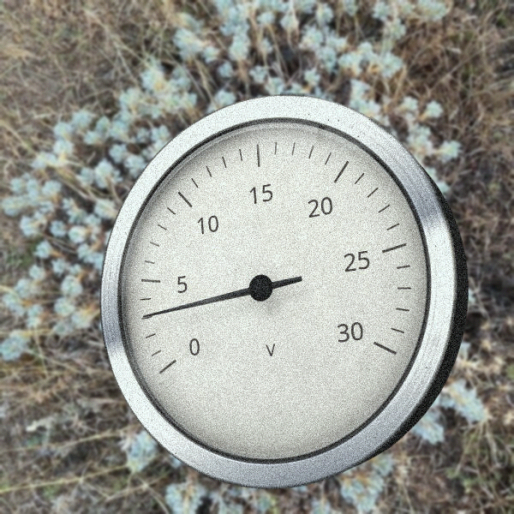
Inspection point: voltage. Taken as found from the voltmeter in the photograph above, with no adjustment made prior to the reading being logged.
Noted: 3 V
